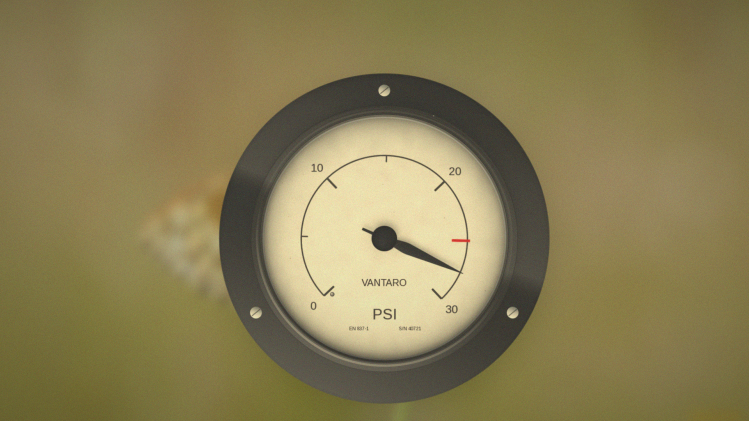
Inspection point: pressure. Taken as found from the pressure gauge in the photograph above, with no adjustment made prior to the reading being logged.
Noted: 27.5 psi
